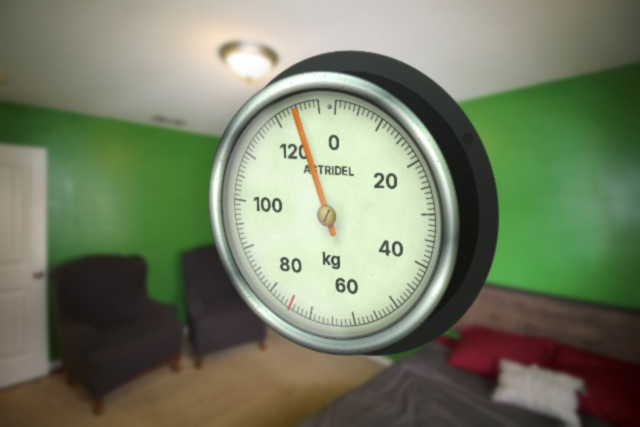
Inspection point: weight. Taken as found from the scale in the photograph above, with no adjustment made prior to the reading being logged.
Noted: 125 kg
